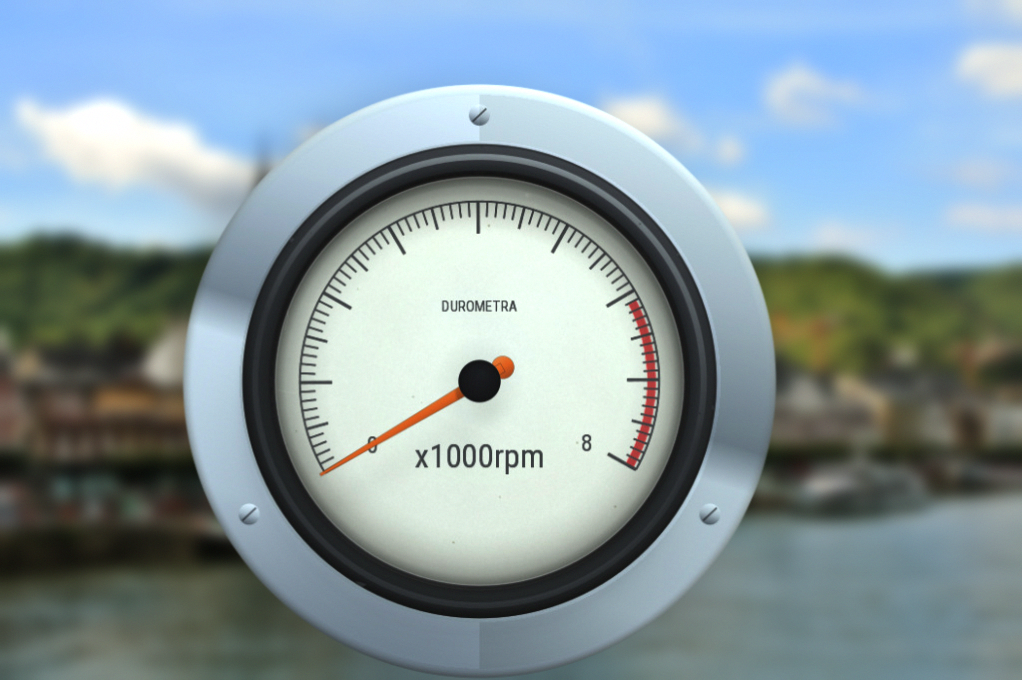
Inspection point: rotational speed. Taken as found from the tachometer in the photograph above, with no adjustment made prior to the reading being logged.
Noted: 0 rpm
